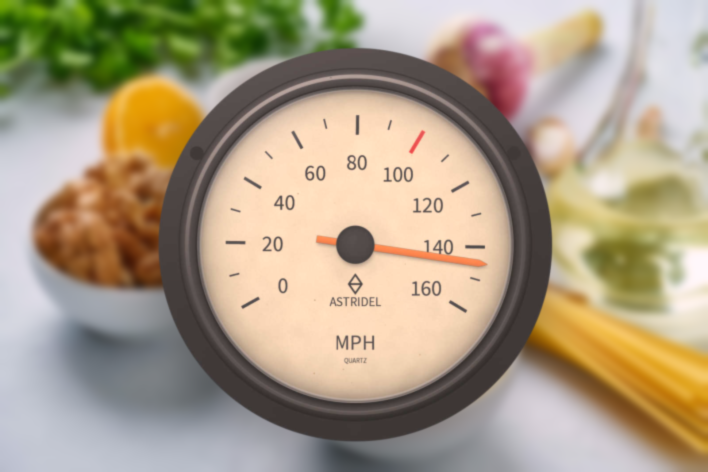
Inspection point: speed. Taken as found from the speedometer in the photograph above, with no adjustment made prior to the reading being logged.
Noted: 145 mph
